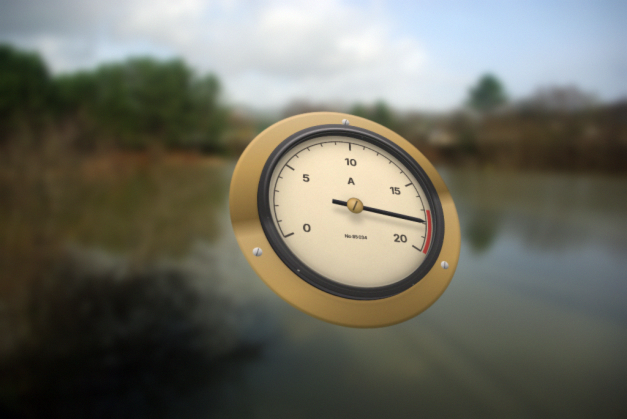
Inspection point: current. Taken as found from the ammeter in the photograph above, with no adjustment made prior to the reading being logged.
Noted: 18 A
